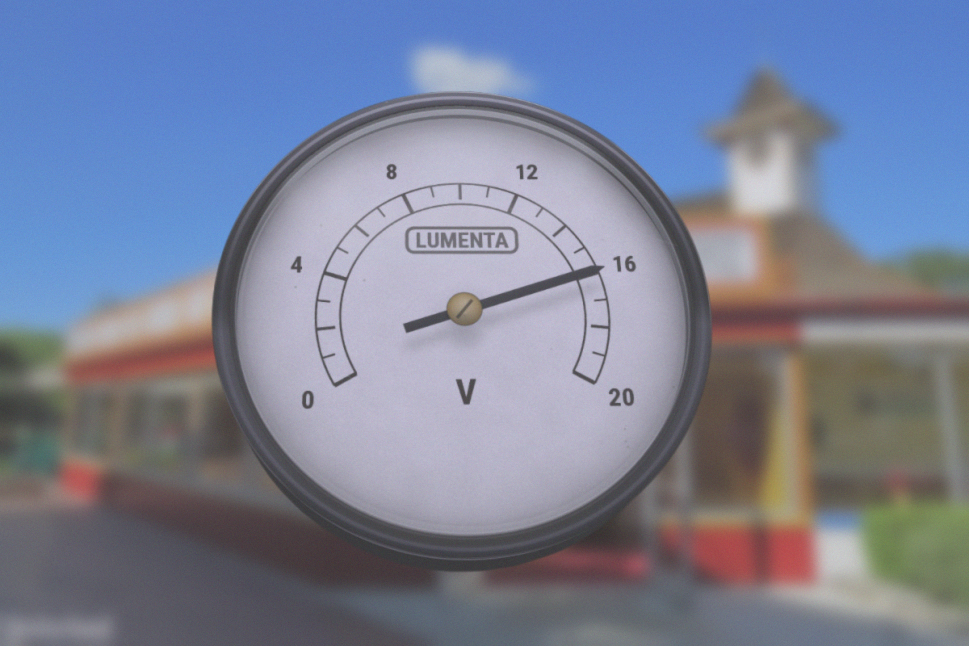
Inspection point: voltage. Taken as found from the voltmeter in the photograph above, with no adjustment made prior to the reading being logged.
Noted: 16 V
